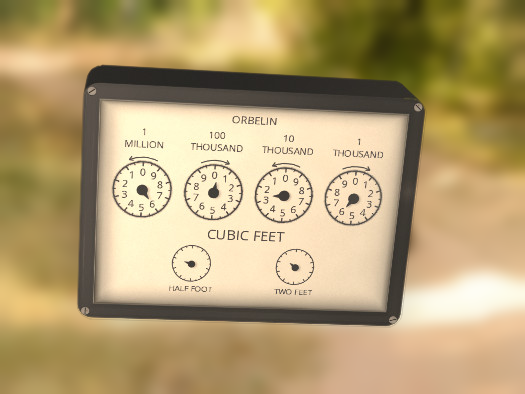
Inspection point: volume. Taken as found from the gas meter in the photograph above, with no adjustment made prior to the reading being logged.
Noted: 602600 ft³
